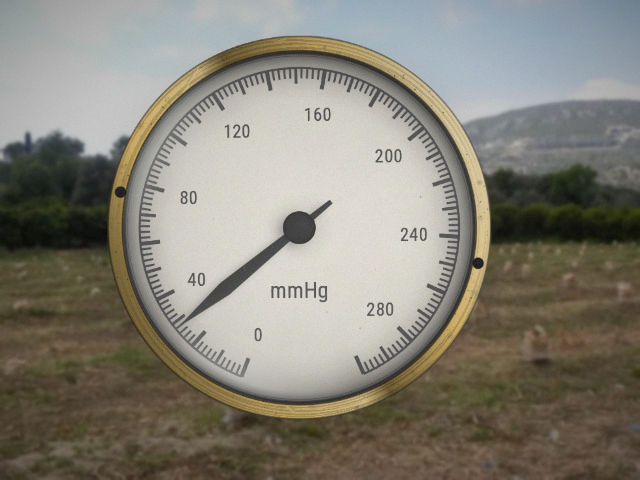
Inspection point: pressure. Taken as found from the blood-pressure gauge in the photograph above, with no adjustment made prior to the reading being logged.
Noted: 28 mmHg
